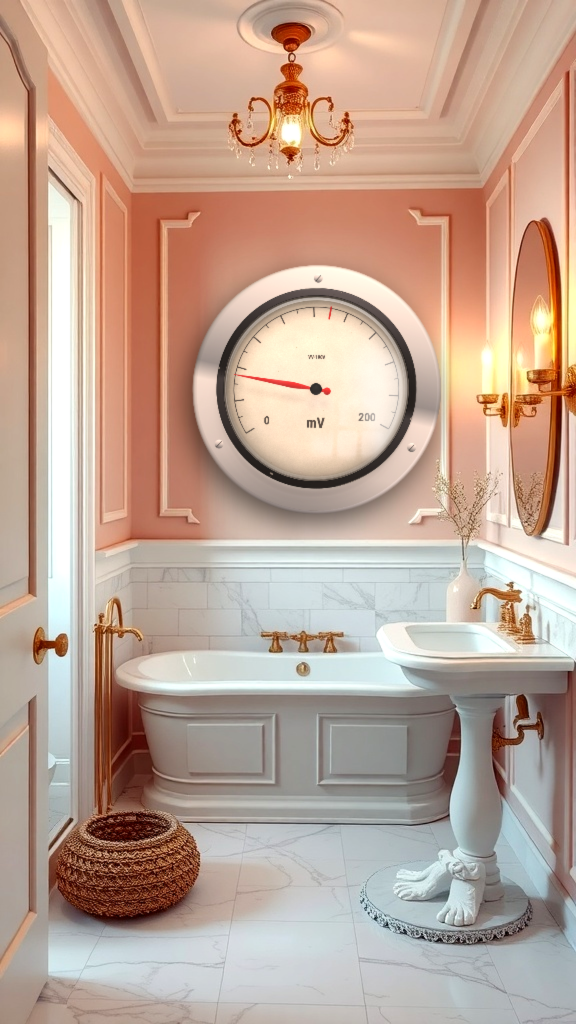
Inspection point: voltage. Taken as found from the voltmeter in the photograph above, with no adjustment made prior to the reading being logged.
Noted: 35 mV
